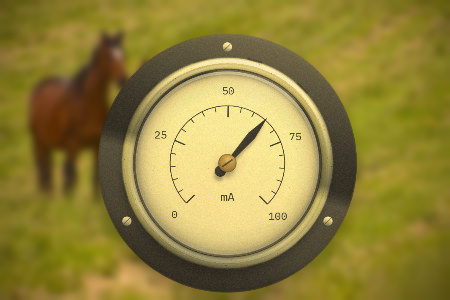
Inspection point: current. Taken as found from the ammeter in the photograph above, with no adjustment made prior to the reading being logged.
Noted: 65 mA
